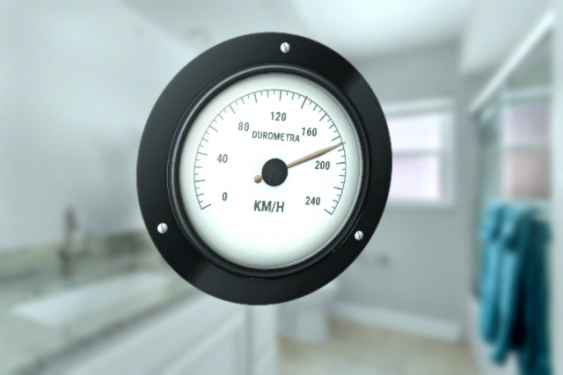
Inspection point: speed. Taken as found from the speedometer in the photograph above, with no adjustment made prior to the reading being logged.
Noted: 185 km/h
